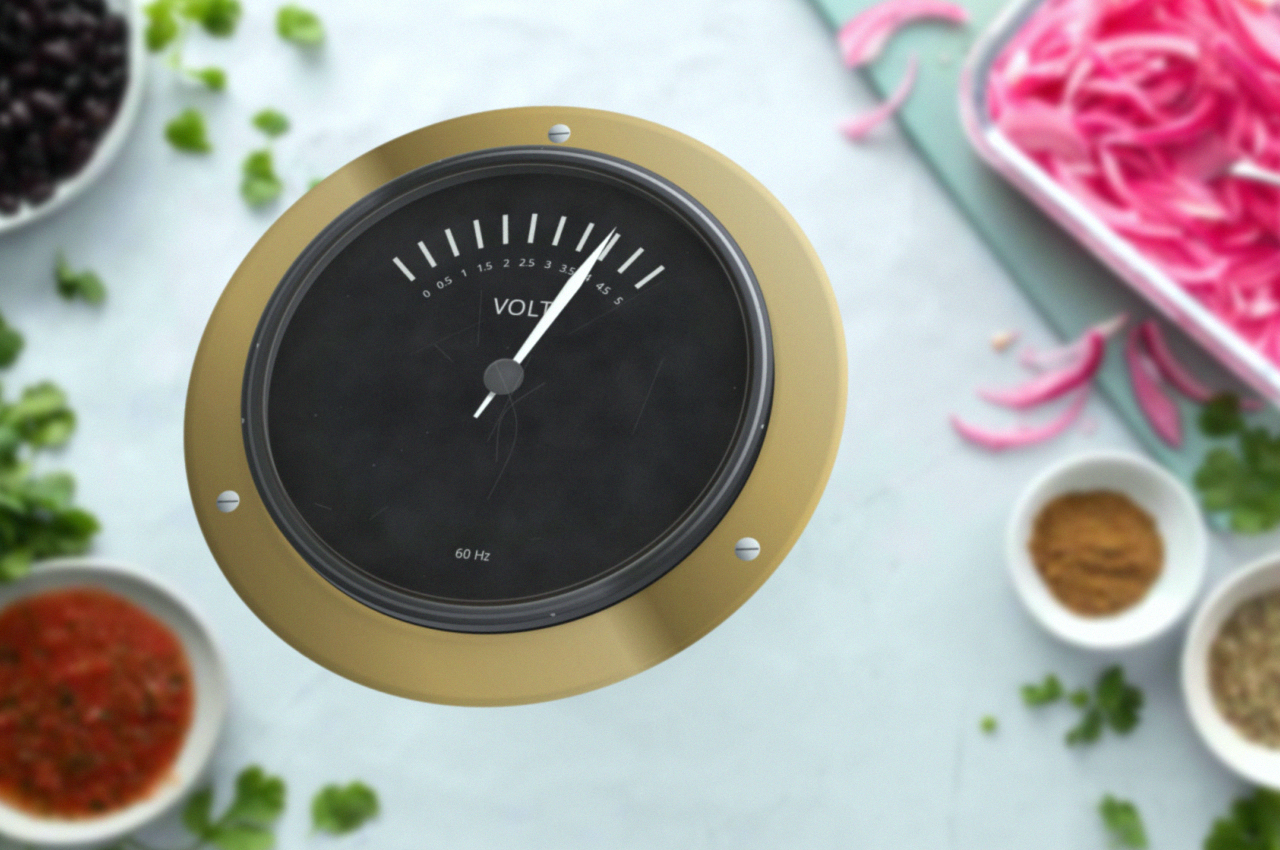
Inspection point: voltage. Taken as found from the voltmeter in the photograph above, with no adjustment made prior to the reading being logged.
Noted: 4 V
